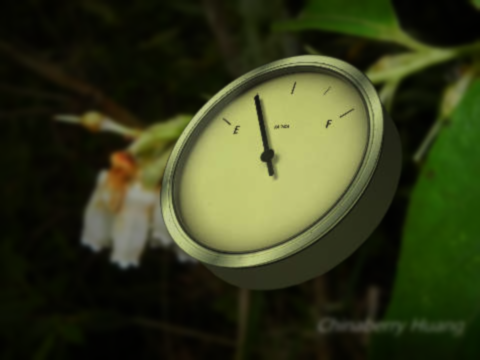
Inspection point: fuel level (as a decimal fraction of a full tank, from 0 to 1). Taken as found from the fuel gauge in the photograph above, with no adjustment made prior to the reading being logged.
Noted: 0.25
